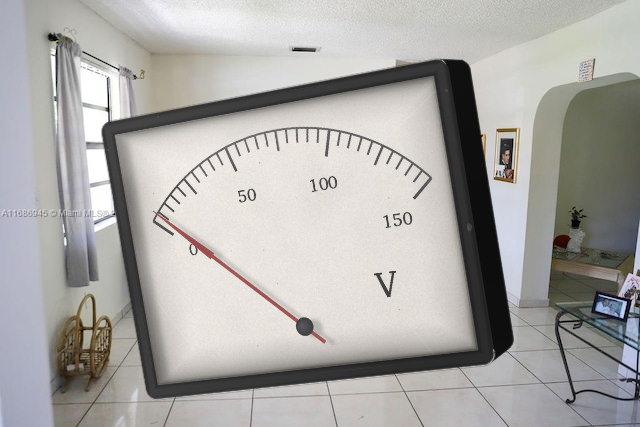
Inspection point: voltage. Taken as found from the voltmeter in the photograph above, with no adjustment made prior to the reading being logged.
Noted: 5 V
